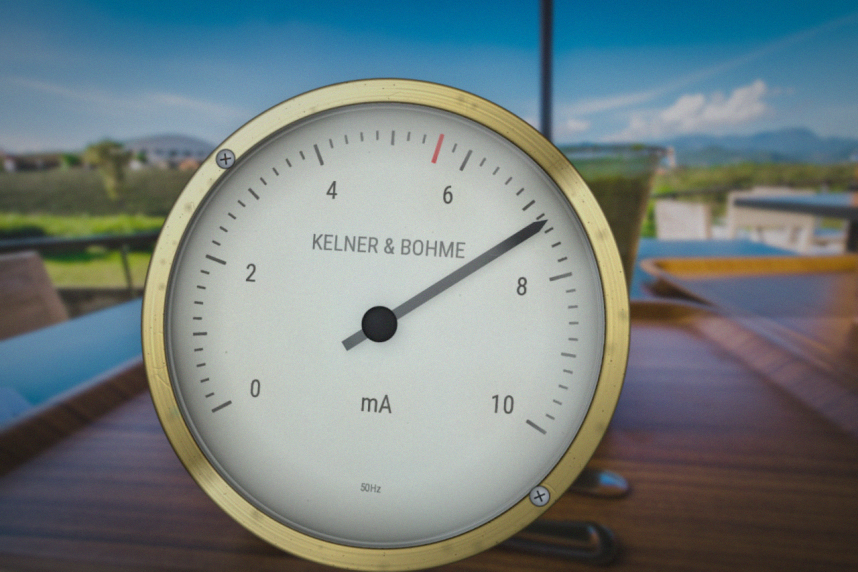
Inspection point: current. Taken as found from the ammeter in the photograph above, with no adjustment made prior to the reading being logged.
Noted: 7.3 mA
